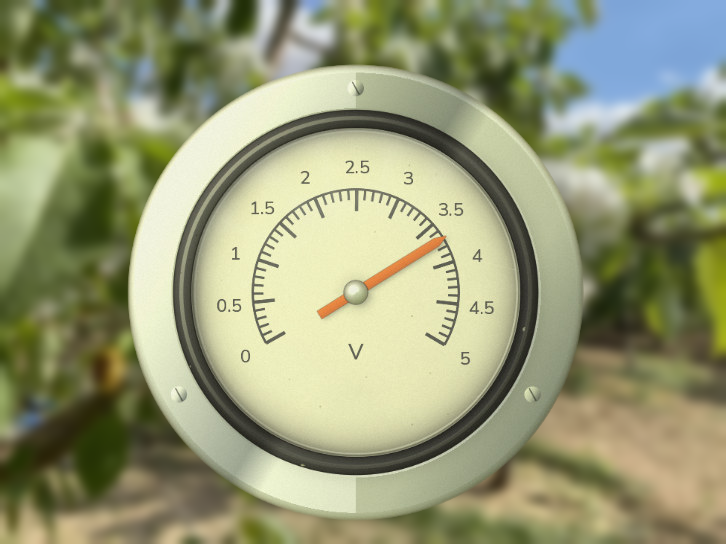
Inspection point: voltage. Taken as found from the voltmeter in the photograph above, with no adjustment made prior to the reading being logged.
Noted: 3.7 V
